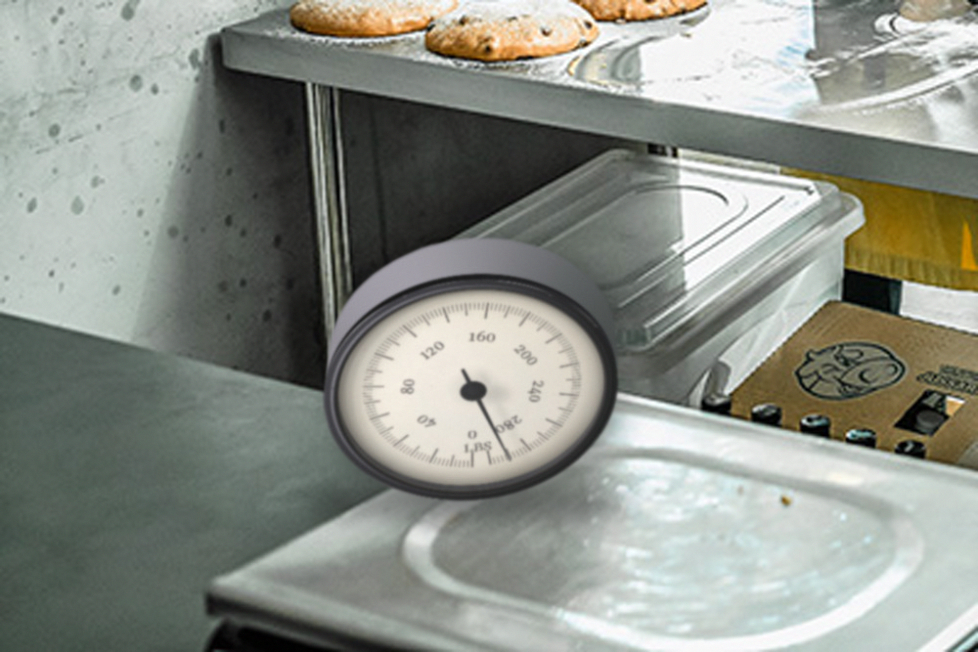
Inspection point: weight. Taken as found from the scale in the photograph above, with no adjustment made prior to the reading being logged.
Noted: 290 lb
